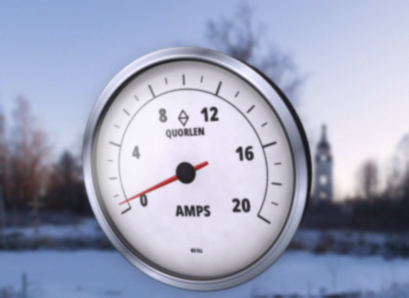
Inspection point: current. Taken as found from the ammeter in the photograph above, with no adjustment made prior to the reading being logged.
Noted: 0.5 A
